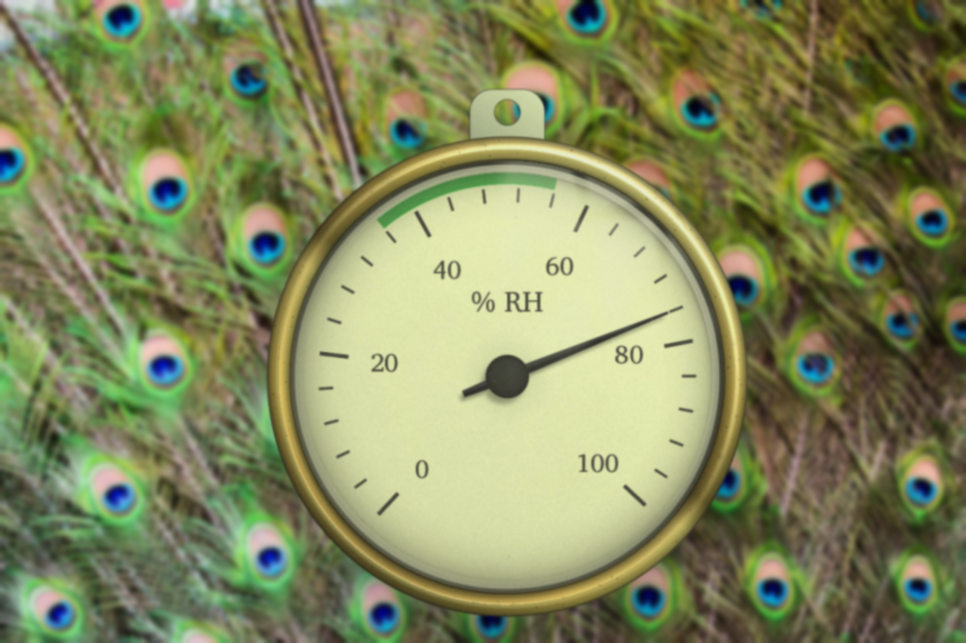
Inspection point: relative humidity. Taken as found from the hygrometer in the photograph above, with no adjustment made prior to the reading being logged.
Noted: 76 %
